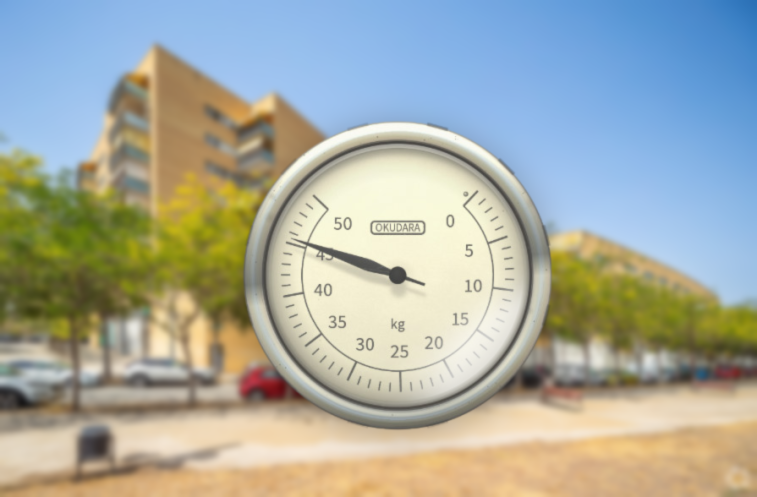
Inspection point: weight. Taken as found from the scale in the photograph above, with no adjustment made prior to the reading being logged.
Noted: 45.5 kg
